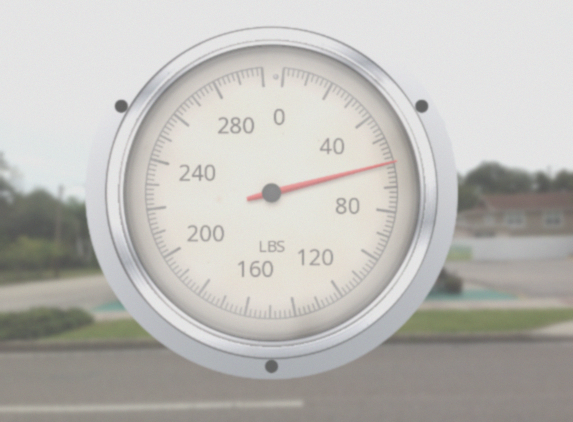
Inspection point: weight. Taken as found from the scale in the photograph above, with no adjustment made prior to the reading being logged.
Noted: 60 lb
